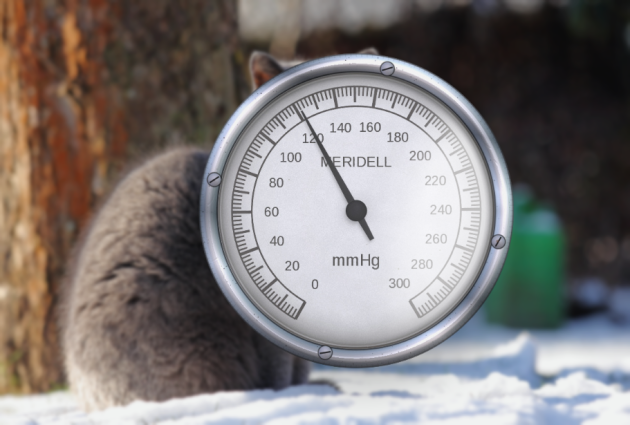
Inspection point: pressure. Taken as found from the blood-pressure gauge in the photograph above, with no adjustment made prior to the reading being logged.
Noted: 122 mmHg
